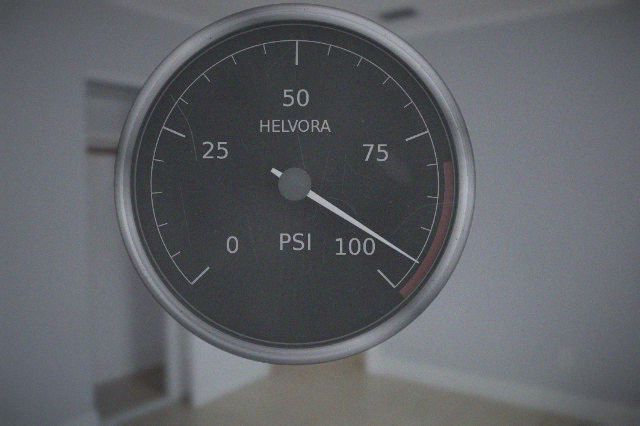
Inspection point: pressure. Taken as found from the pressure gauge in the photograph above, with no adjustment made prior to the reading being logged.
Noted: 95 psi
